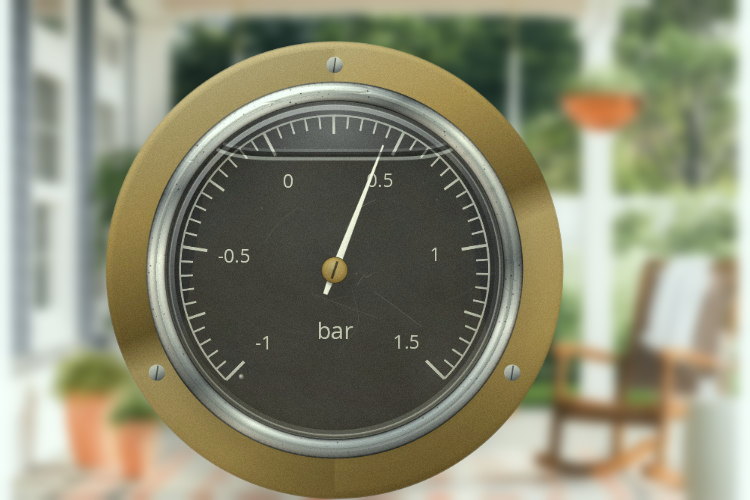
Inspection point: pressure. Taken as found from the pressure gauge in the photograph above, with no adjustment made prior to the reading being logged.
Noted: 0.45 bar
